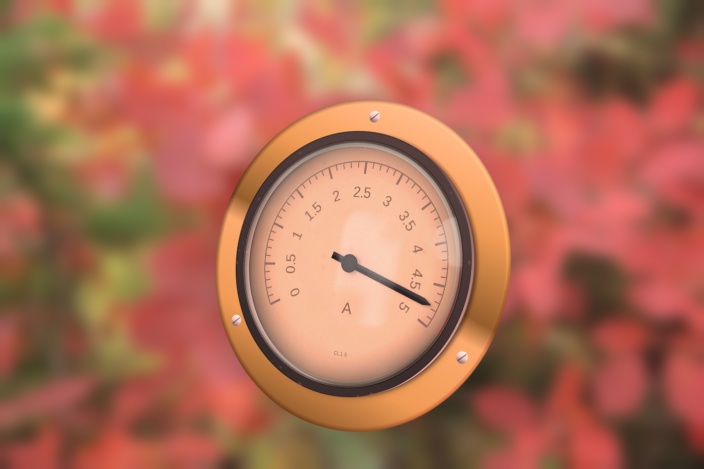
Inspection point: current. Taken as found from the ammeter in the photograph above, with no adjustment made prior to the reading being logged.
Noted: 4.75 A
